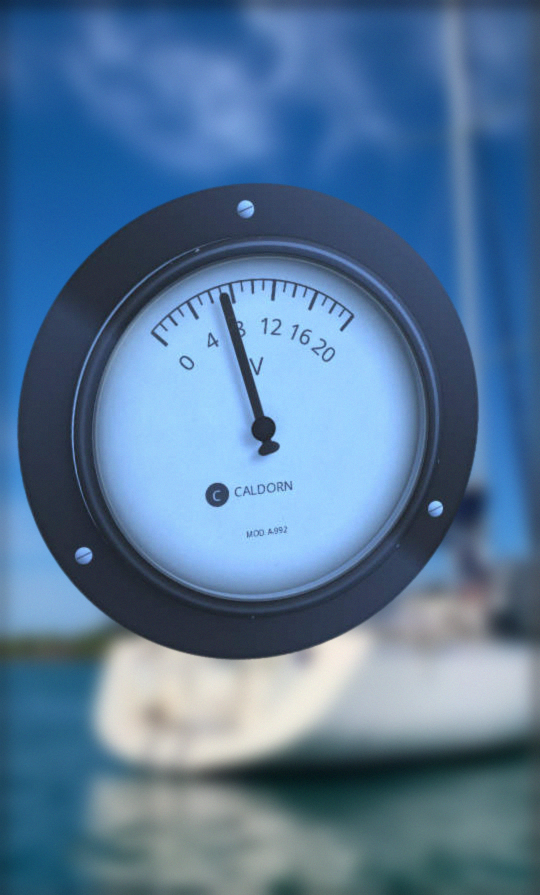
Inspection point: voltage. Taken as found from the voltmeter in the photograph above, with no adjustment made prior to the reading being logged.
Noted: 7 V
